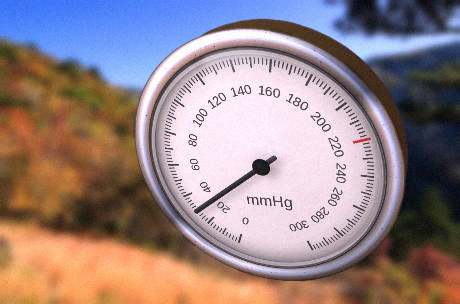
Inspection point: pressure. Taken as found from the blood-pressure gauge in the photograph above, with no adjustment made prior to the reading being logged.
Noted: 30 mmHg
